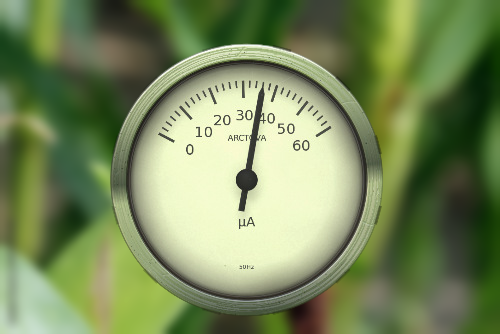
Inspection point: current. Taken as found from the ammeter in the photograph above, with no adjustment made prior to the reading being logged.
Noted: 36 µA
